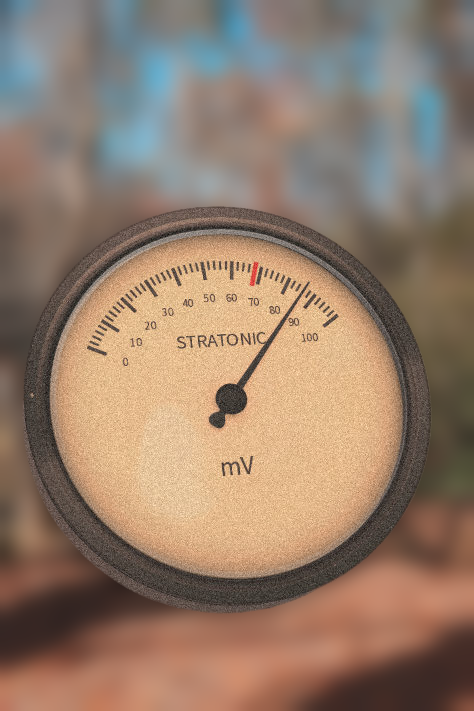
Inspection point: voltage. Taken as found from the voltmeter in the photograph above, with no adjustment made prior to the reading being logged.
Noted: 86 mV
